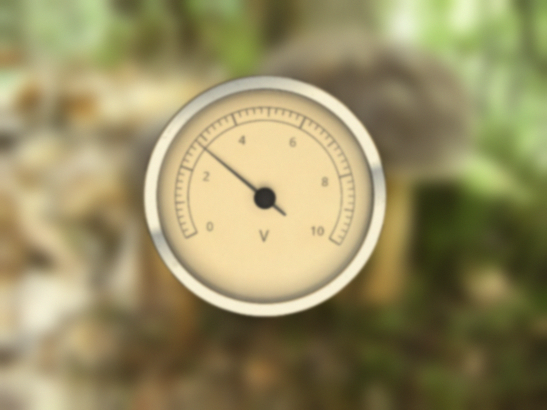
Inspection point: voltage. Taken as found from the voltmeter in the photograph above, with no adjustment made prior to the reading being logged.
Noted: 2.8 V
